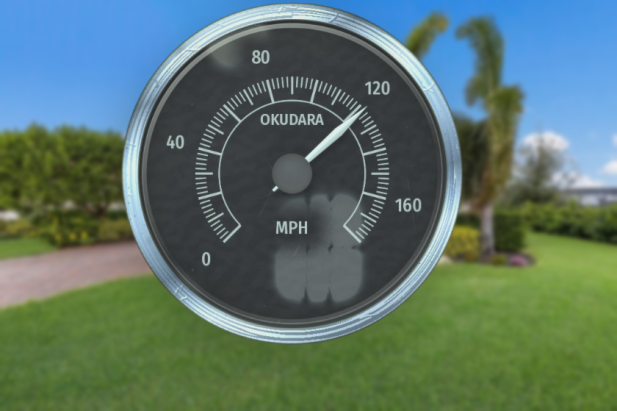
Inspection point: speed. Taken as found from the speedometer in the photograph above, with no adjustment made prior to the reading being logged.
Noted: 122 mph
